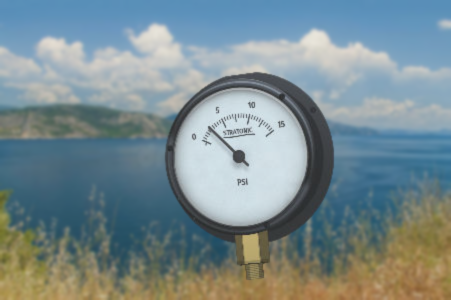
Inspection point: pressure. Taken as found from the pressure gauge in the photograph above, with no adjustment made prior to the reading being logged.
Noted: 2.5 psi
